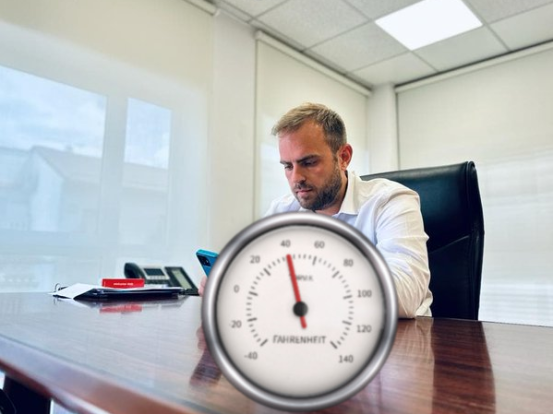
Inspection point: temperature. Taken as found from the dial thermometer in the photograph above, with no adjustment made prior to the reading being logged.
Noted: 40 °F
